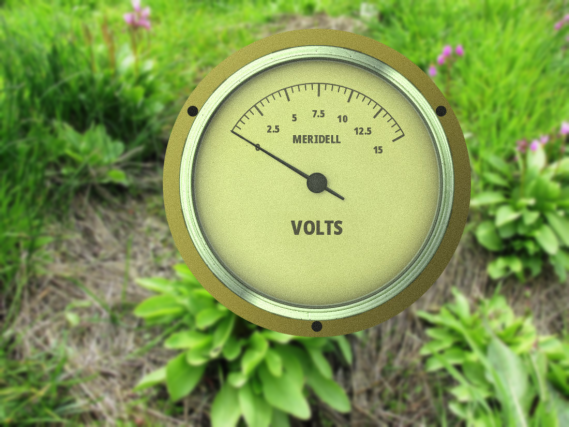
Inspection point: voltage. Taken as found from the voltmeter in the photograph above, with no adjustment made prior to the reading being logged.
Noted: 0 V
